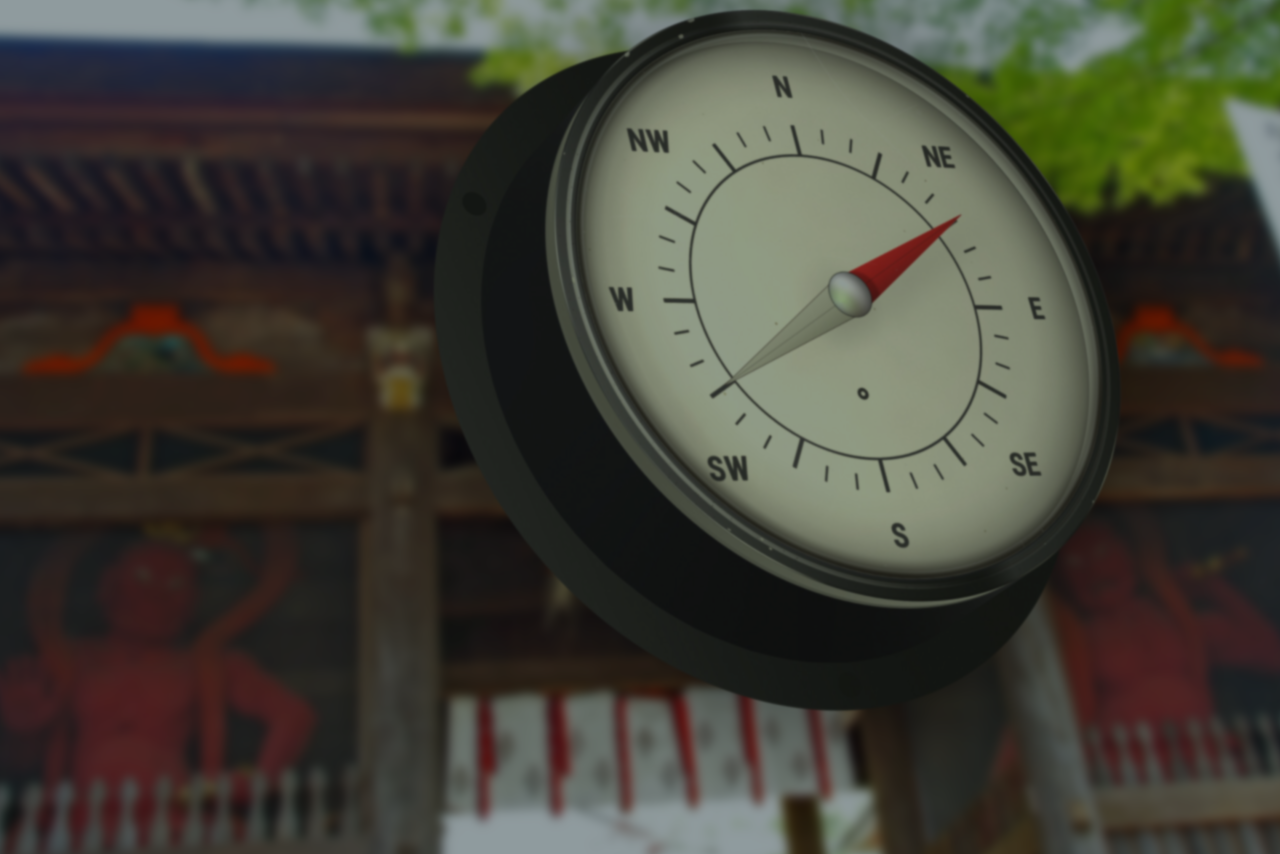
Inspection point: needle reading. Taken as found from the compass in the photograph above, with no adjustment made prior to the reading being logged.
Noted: 60 °
